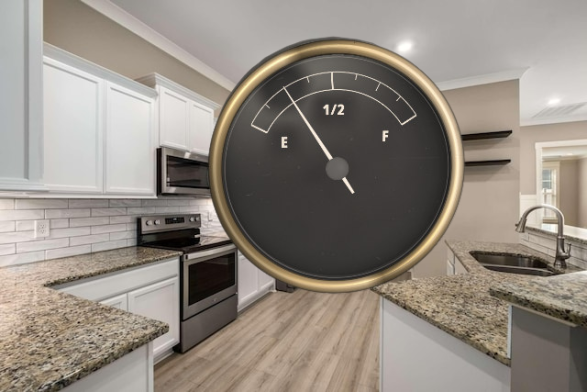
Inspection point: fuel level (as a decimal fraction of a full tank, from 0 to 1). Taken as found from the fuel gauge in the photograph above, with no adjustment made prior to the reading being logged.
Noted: 0.25
